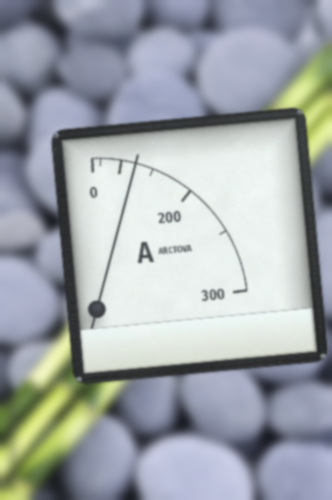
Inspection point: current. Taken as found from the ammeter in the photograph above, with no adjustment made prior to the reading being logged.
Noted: 125 A
